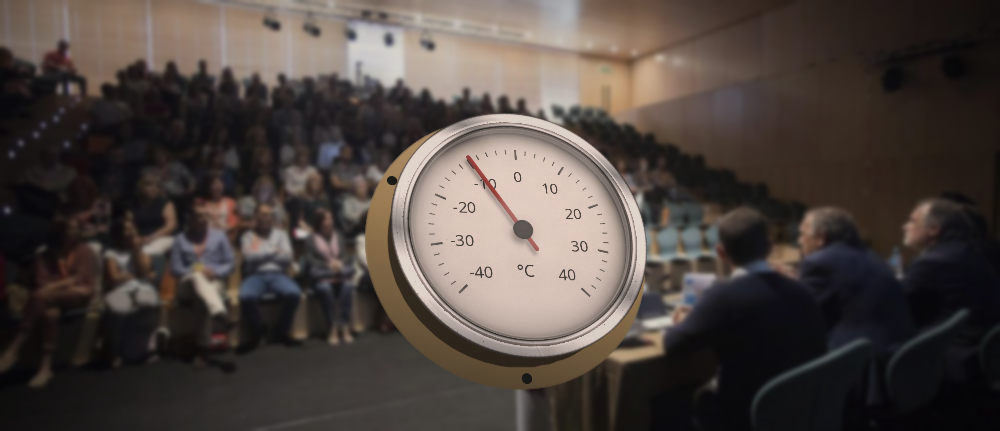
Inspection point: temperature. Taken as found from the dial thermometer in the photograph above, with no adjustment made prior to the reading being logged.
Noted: -10 °C
